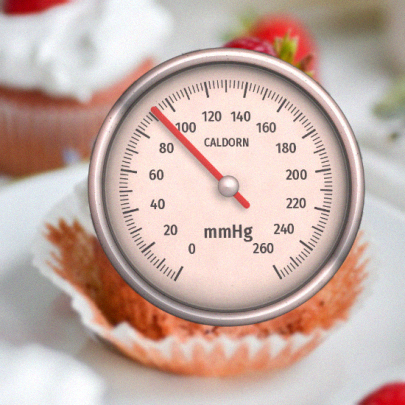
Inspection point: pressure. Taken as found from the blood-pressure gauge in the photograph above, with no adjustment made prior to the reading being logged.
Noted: 92 mmHg
